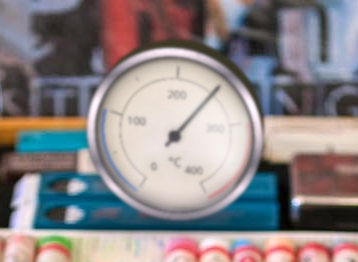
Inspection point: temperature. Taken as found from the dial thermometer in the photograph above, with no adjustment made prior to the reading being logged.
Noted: 250 °C
